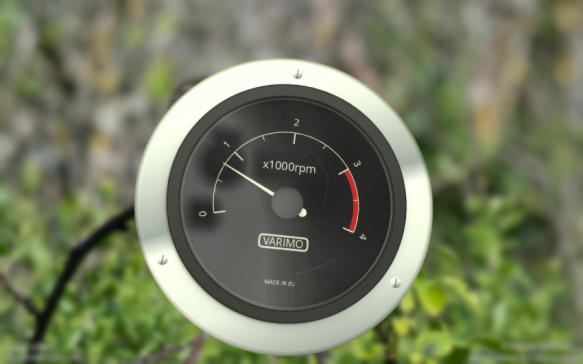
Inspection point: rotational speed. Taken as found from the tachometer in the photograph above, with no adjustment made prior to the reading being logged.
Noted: 750 rpm
